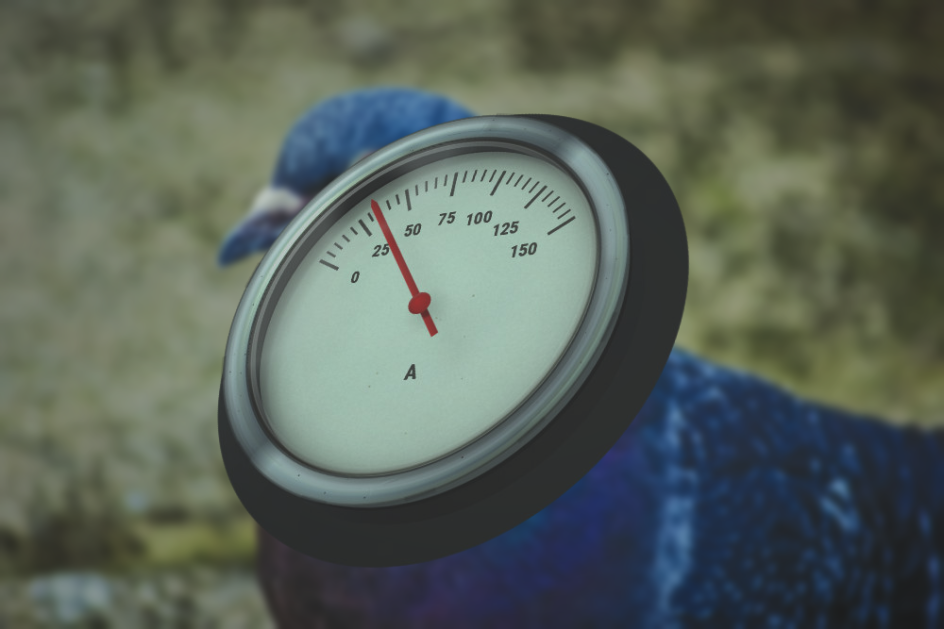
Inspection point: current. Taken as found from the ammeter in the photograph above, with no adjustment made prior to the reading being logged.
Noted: 35 A
